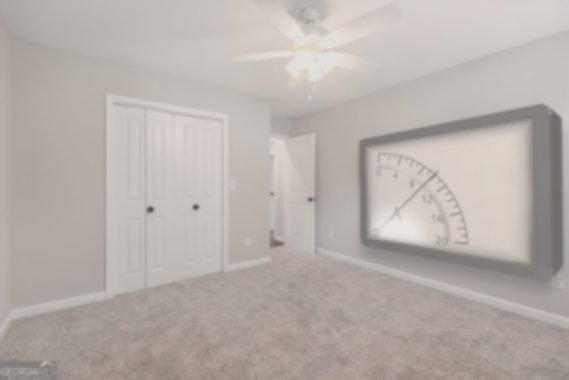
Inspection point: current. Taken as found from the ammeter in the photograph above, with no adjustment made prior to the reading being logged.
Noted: 10 A
